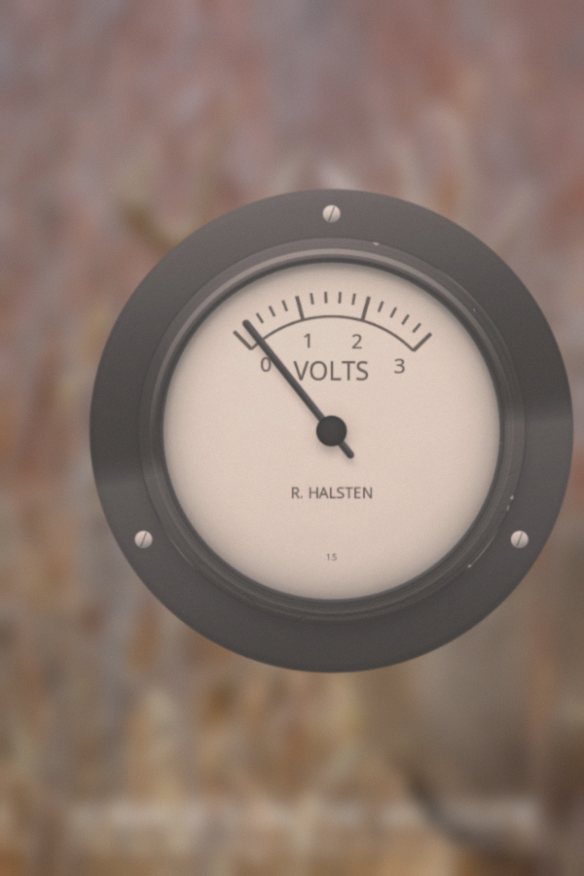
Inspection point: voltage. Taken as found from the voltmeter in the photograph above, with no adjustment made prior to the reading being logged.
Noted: 0.2 V
